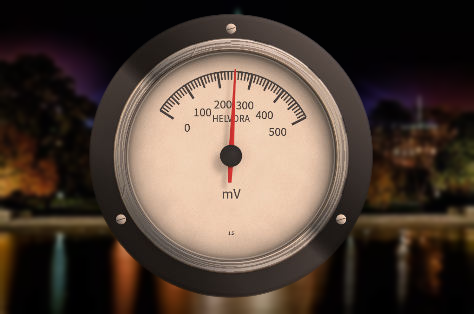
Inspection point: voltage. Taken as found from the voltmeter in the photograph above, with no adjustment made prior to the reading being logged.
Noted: 250 mV
